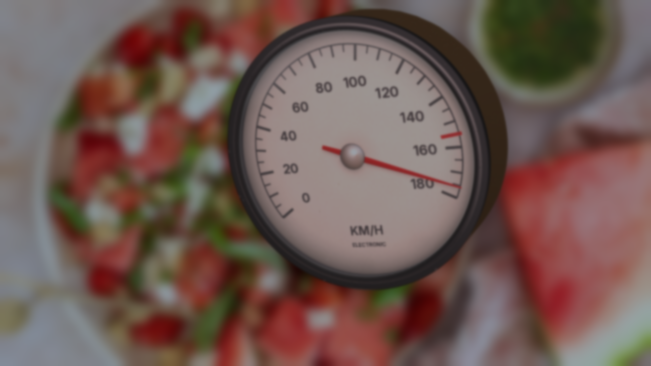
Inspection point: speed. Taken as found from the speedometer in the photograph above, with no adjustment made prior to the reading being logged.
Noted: 175 km/h
